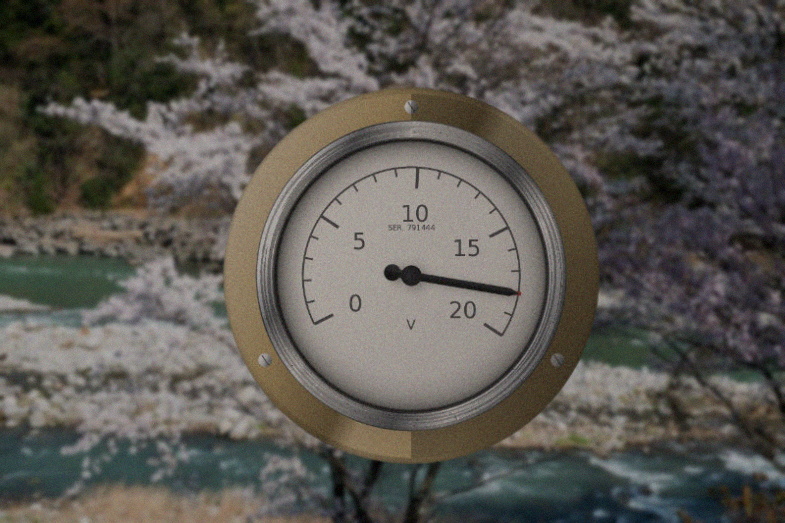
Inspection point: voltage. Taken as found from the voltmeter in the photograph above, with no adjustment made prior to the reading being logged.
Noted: 18 V
